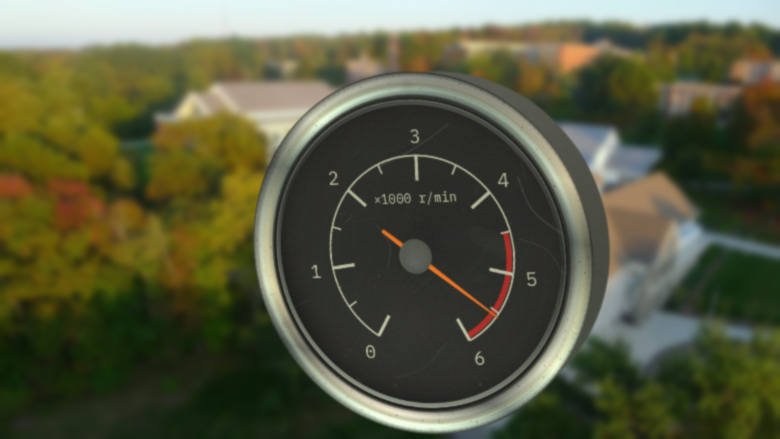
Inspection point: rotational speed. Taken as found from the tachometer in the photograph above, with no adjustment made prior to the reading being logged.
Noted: 5500 rpm
